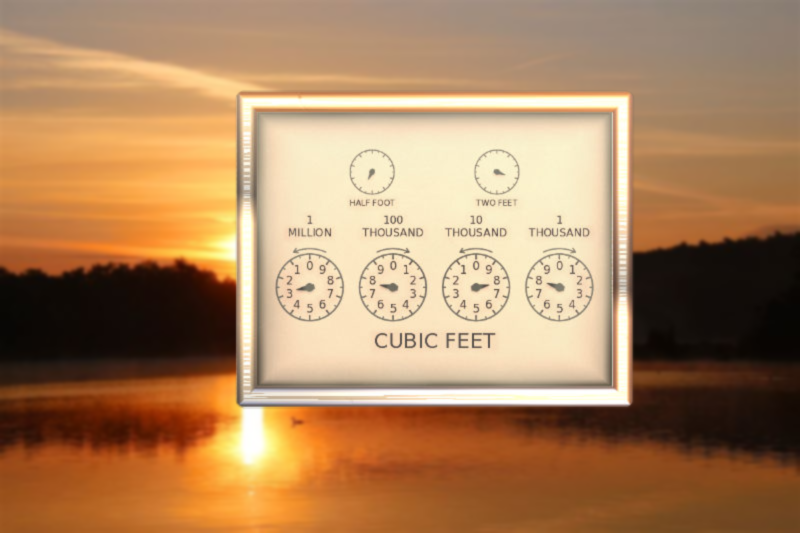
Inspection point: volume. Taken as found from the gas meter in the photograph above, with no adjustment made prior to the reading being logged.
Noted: 277800 ft³
